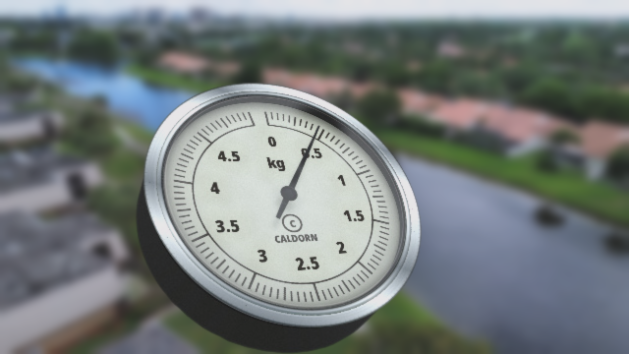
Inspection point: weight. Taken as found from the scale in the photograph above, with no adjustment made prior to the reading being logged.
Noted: 0.45 kg
